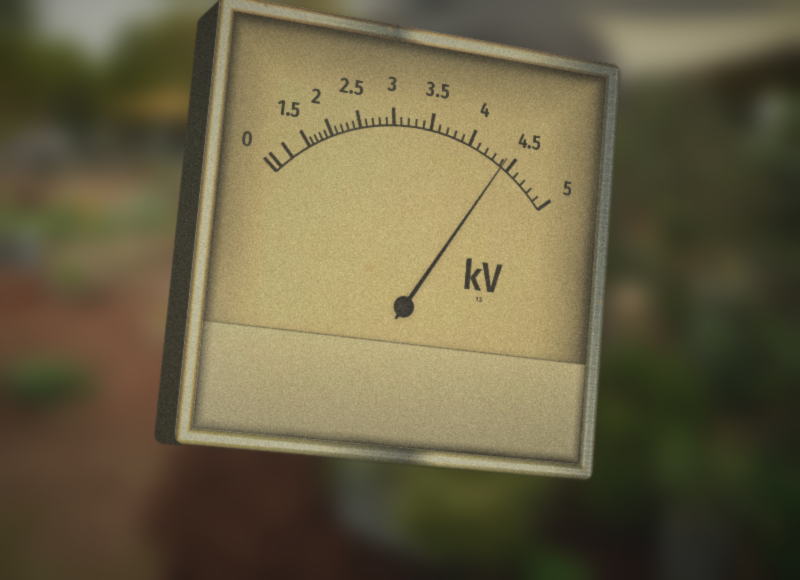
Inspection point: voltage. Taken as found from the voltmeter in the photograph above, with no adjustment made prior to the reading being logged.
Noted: 4.4 kV
